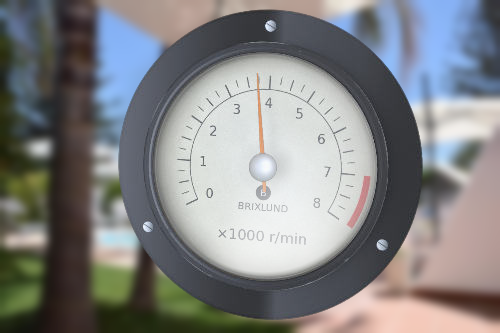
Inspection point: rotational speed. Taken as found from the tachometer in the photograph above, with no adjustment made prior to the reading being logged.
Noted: 3750 rpm
